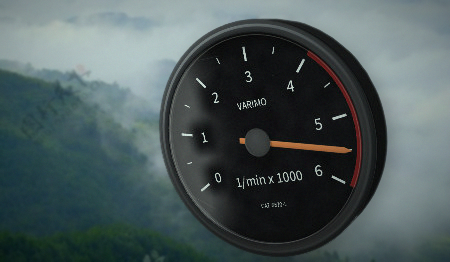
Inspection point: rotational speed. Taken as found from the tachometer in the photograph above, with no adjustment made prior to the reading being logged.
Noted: 5500 rpm
